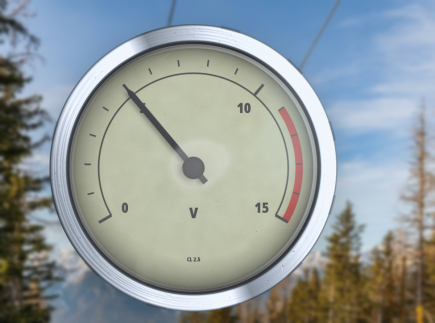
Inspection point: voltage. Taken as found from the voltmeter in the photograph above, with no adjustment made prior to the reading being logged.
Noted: 5 V
